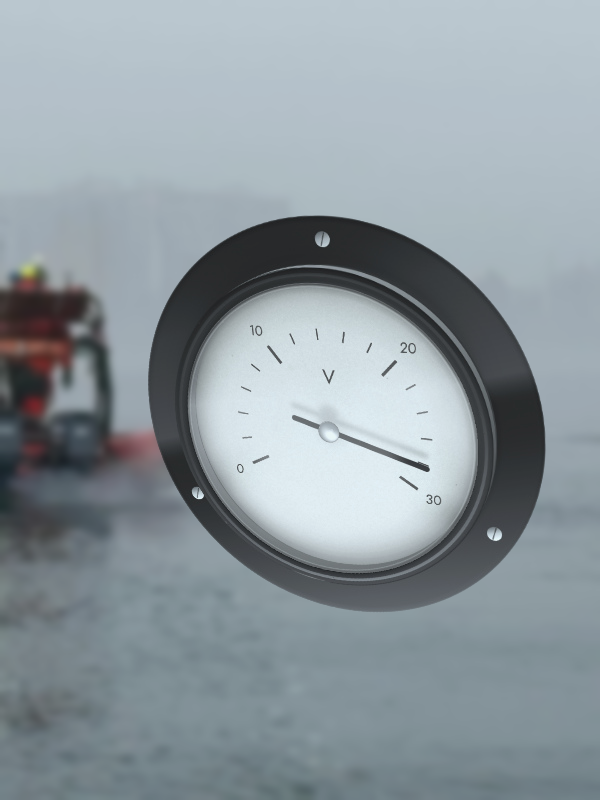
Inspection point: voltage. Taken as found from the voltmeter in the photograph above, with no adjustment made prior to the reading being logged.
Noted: 28 V
